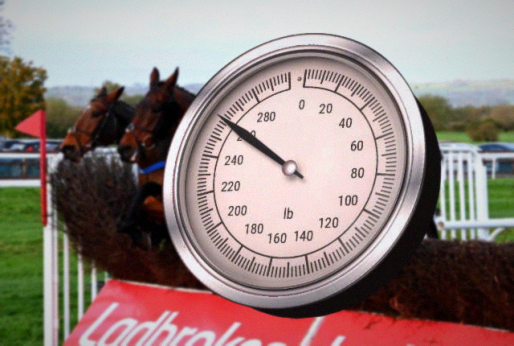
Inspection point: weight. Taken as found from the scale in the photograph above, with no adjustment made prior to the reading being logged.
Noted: 260 lb
